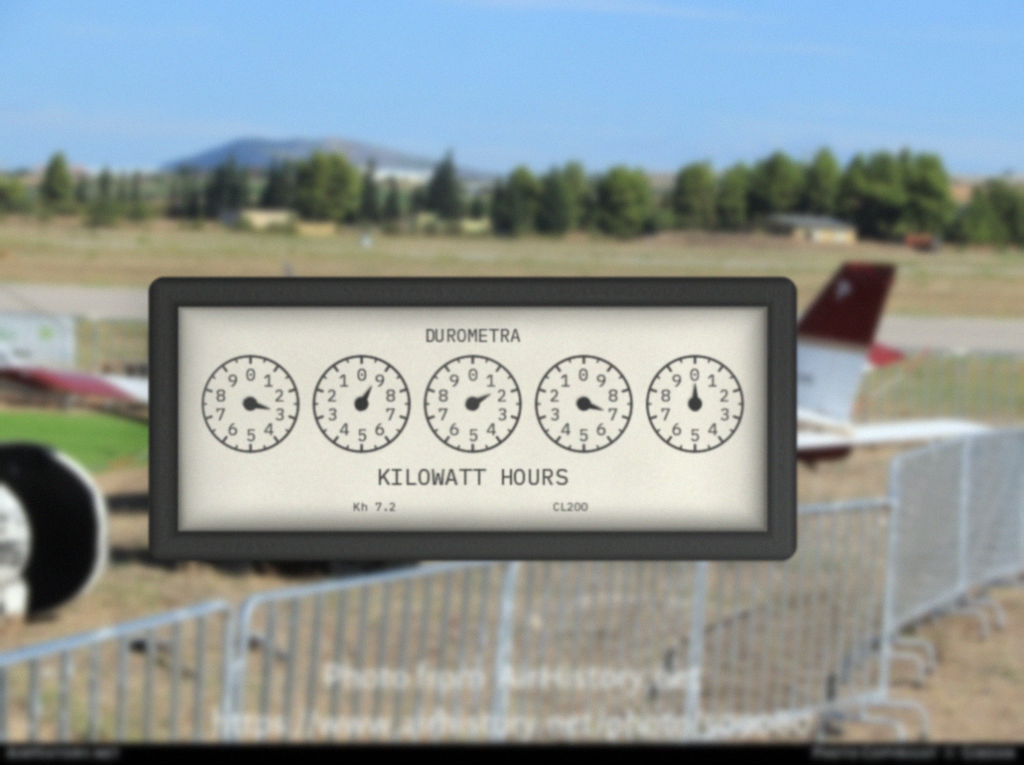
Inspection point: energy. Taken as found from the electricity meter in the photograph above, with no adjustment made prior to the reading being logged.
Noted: 29170 kWh
